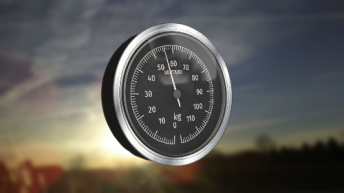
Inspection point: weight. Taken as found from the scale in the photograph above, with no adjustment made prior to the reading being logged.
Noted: 55 kg
